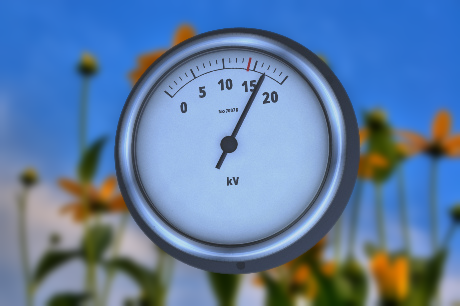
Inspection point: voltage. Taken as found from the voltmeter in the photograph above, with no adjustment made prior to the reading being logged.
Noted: 17 kV
